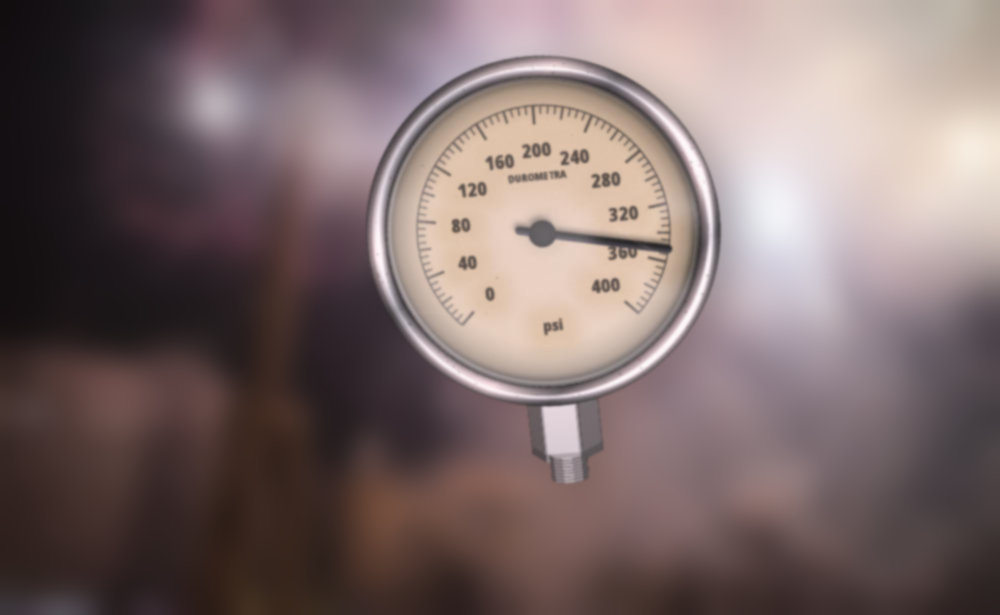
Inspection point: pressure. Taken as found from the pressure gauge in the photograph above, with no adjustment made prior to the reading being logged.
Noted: 350 psi
